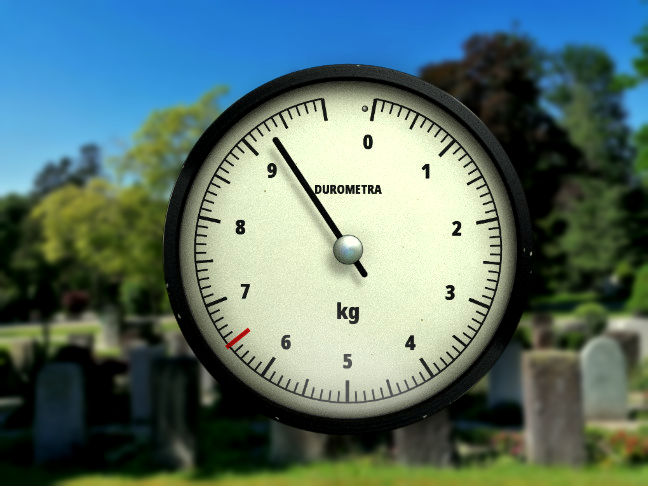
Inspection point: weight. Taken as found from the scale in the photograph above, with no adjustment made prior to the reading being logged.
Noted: 9.3 kg
